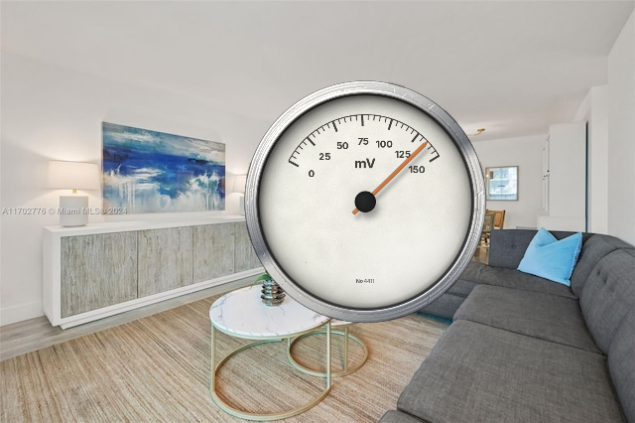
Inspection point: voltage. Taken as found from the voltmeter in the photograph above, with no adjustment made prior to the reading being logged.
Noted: 135 mV
